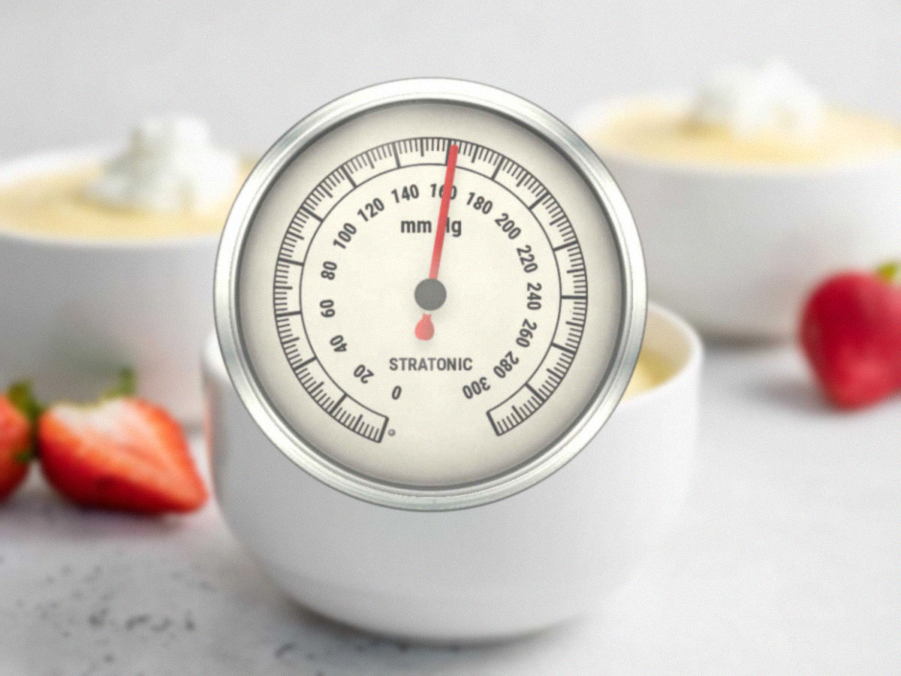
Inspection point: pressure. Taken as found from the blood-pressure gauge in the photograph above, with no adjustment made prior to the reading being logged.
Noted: 162 mmHg
